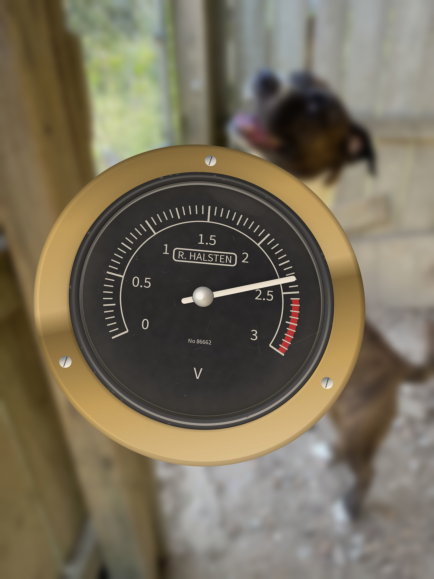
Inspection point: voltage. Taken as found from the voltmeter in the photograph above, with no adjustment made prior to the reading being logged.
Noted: 2.4 V
